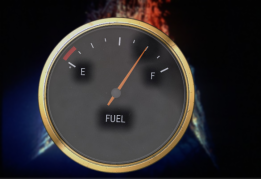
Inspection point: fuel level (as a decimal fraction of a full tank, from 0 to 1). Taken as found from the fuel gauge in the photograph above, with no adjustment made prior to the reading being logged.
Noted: 0.75
